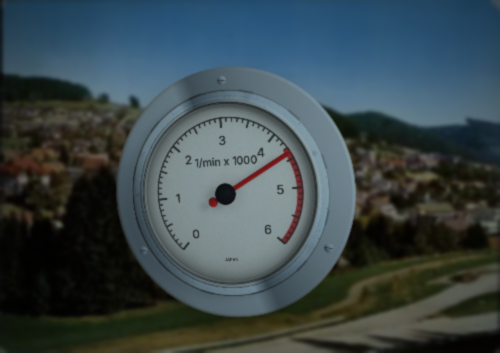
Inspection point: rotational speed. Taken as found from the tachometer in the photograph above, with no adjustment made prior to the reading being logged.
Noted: 4400 rpm
